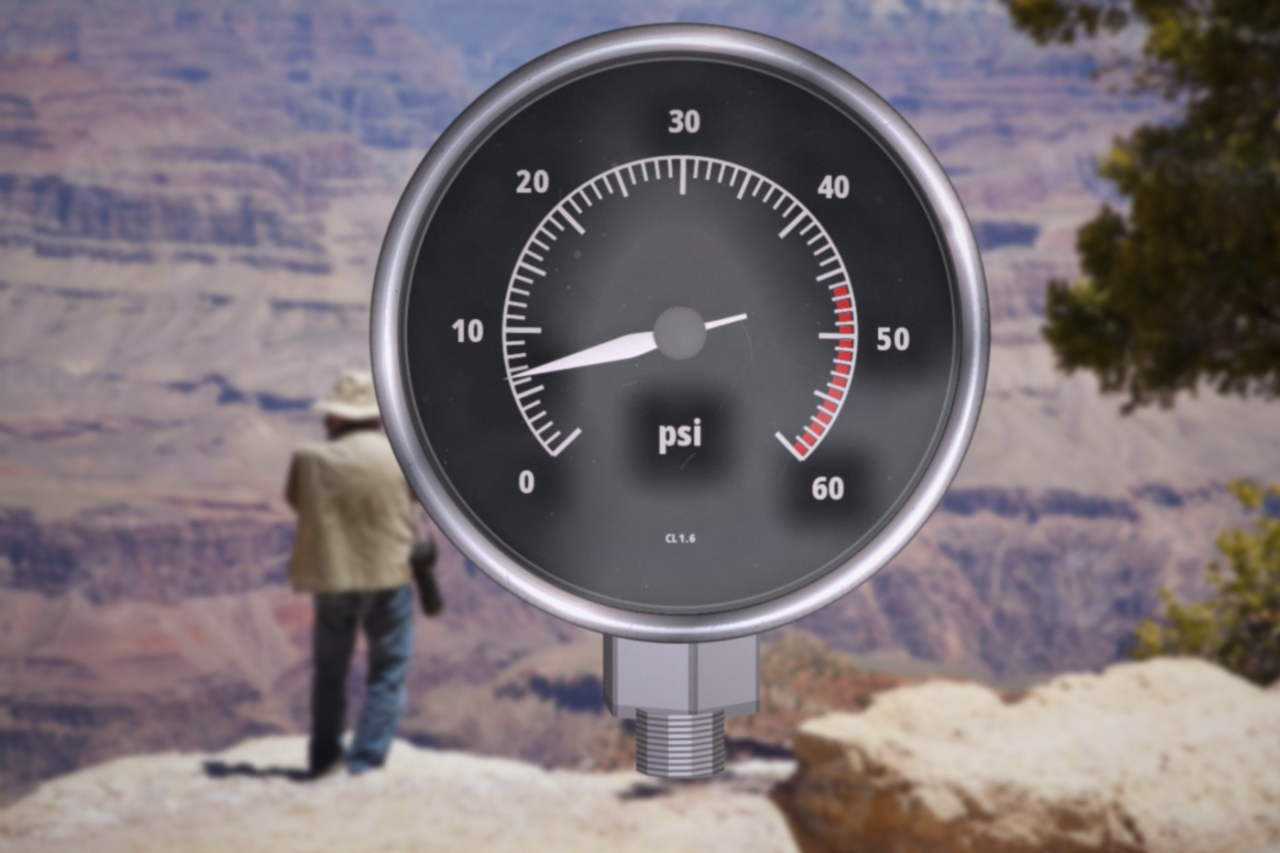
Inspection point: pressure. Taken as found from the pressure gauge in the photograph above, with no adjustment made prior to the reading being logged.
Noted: 6.5 psi
